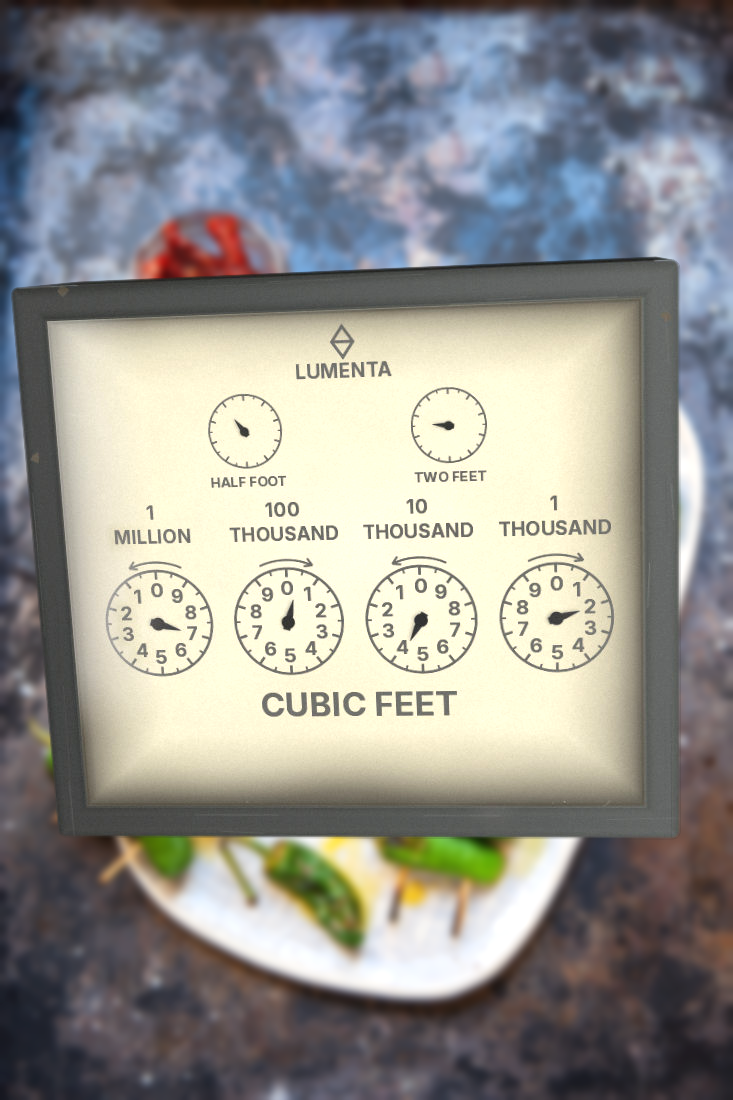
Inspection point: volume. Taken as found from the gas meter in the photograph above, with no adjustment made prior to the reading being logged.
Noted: 704200 ft³
